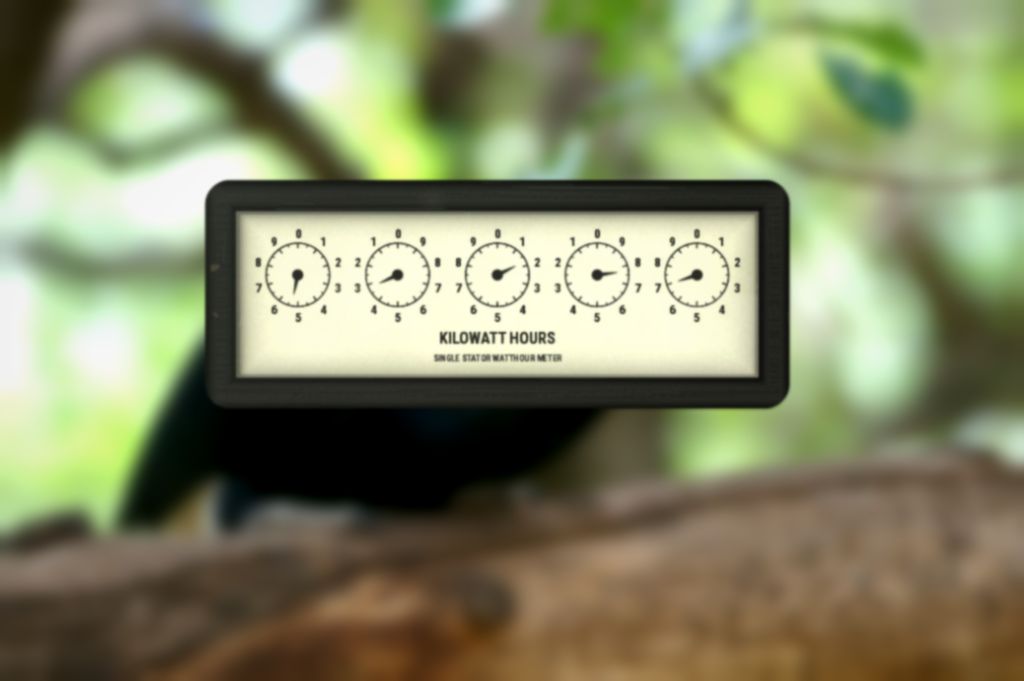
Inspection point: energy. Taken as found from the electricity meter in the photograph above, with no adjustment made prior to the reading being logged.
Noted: 53177 kWh
